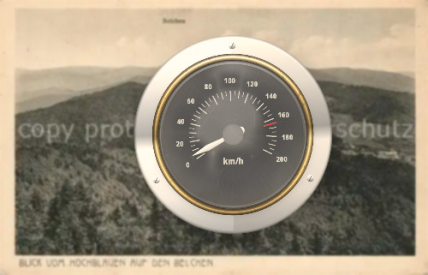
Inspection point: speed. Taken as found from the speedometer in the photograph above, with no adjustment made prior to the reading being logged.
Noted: 5 km/h
